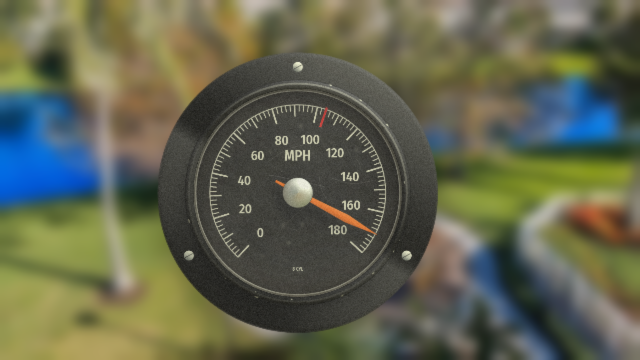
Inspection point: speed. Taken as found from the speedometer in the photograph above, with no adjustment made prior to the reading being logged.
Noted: 170 mph
